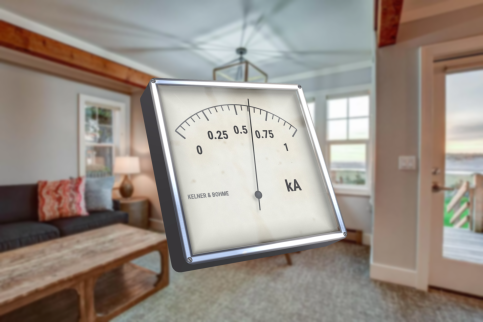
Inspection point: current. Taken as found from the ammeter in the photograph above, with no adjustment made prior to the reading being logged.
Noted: 0.6 kA
